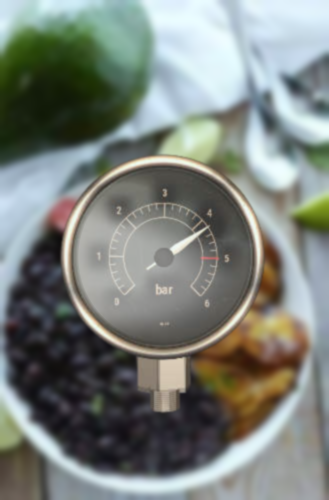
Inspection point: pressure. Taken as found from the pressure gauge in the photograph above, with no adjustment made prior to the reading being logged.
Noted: 4.2 bar
